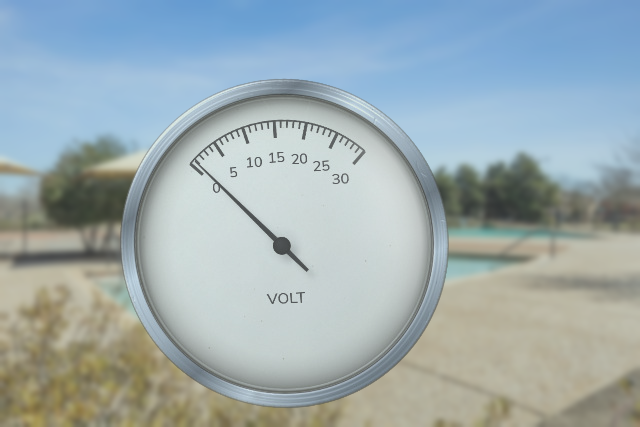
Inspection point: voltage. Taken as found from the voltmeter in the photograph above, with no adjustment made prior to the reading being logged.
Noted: 1 V
